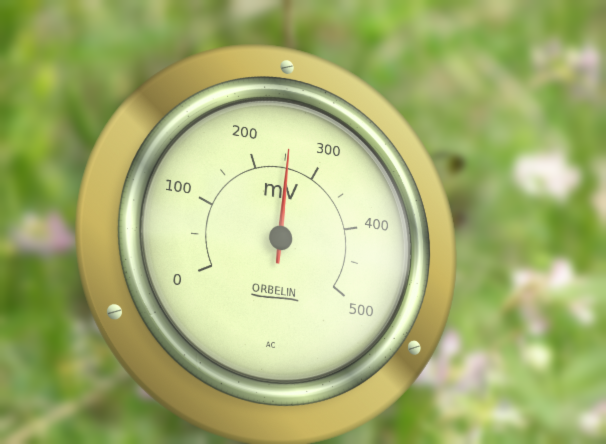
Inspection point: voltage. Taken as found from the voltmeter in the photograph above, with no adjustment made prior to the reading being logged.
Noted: 250 mV
